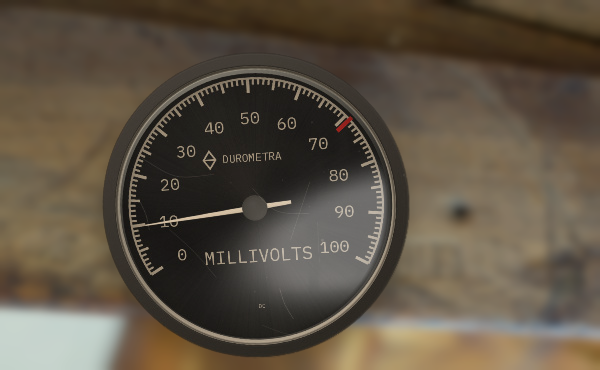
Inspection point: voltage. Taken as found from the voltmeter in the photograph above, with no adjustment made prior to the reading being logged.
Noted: 10 mV
